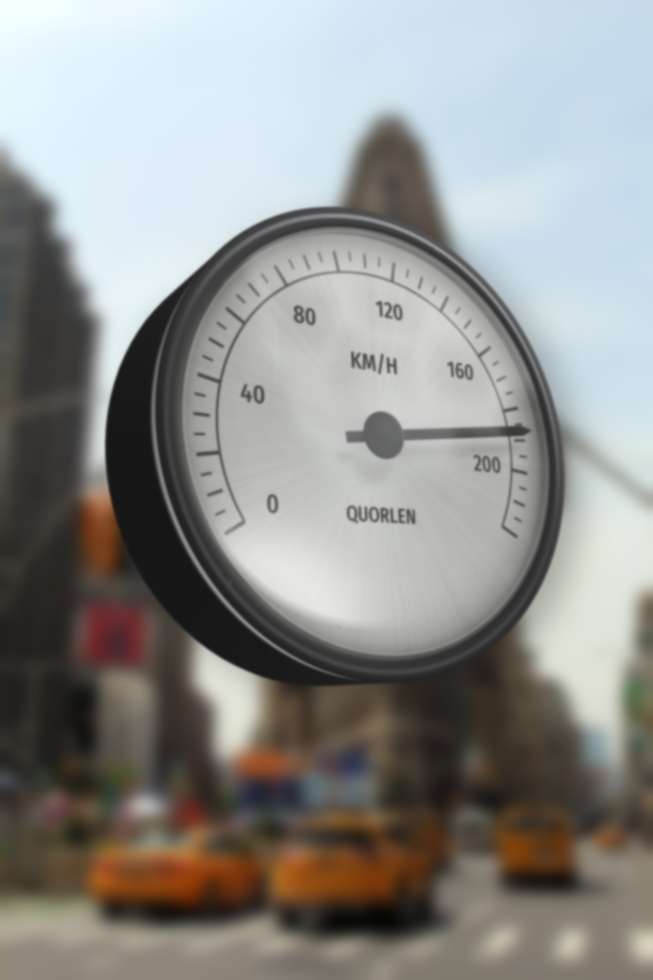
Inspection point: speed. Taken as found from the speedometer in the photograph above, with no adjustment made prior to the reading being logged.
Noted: 187.5 km/h
